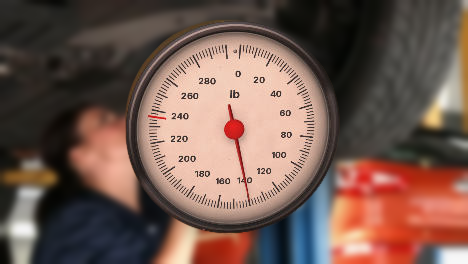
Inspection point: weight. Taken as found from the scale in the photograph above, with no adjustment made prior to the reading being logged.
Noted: 140 lb
